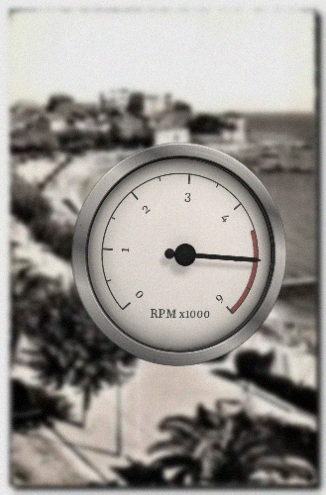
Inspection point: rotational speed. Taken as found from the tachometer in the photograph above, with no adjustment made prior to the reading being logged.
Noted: 5000 rpm
